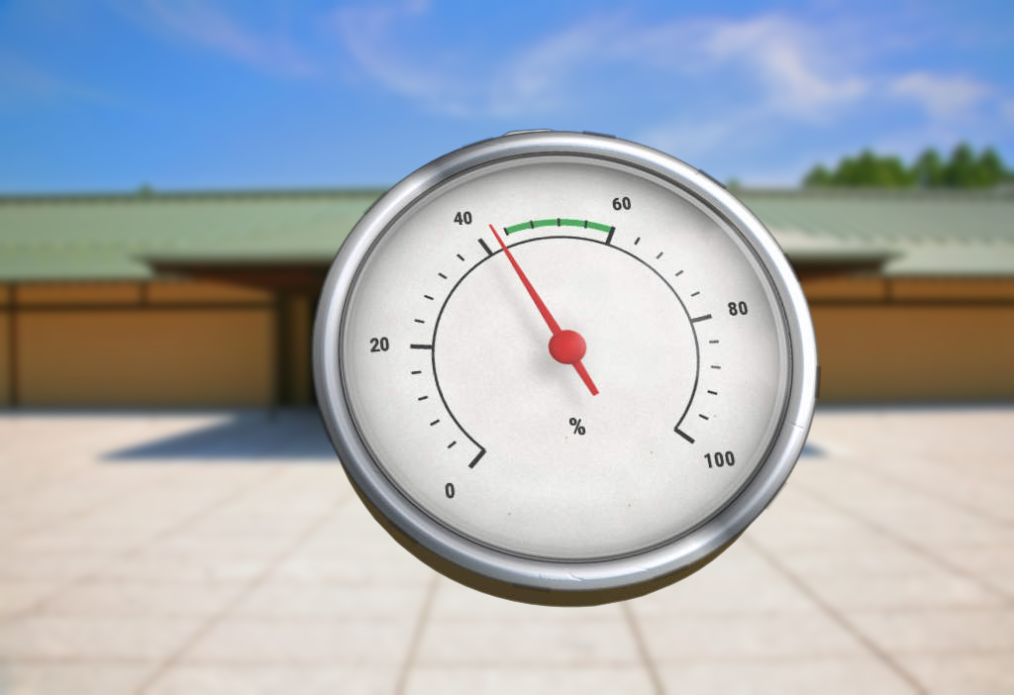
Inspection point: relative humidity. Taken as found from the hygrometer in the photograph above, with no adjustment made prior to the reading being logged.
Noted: 42 %
